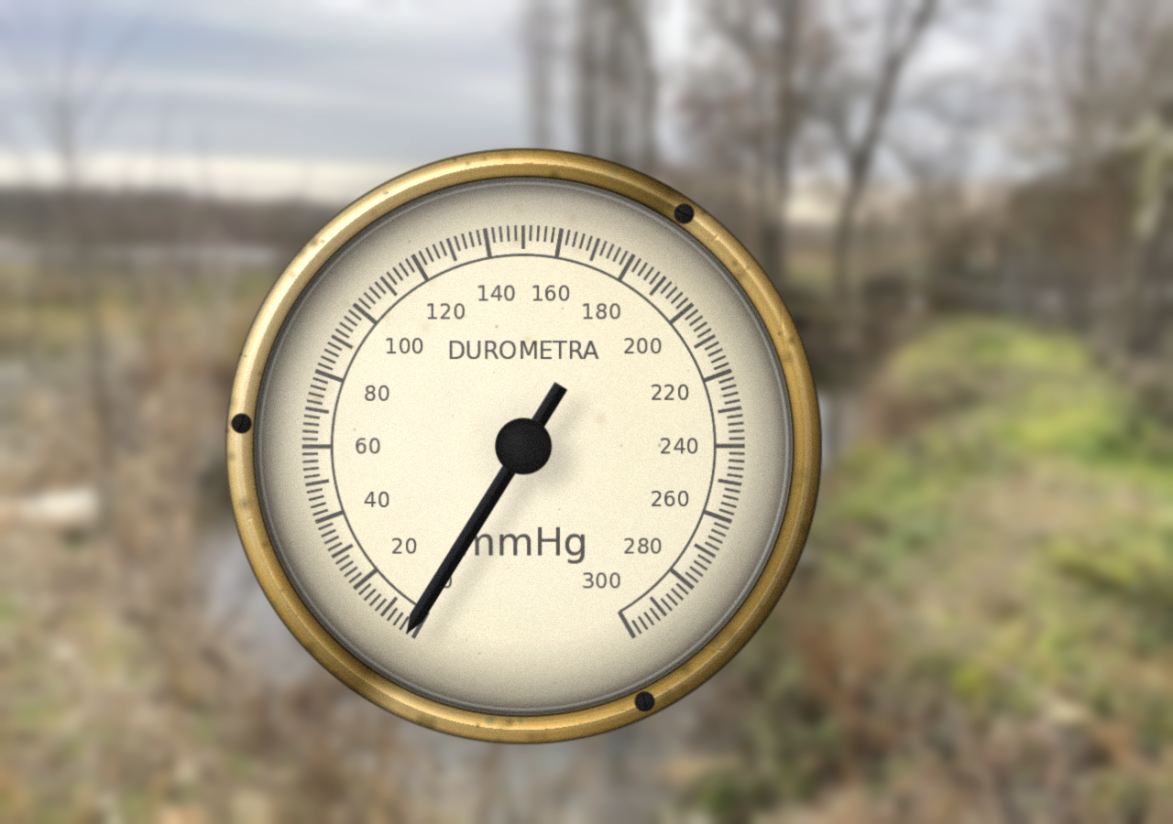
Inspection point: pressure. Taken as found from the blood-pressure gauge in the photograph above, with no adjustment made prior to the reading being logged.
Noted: 2 mmHg
